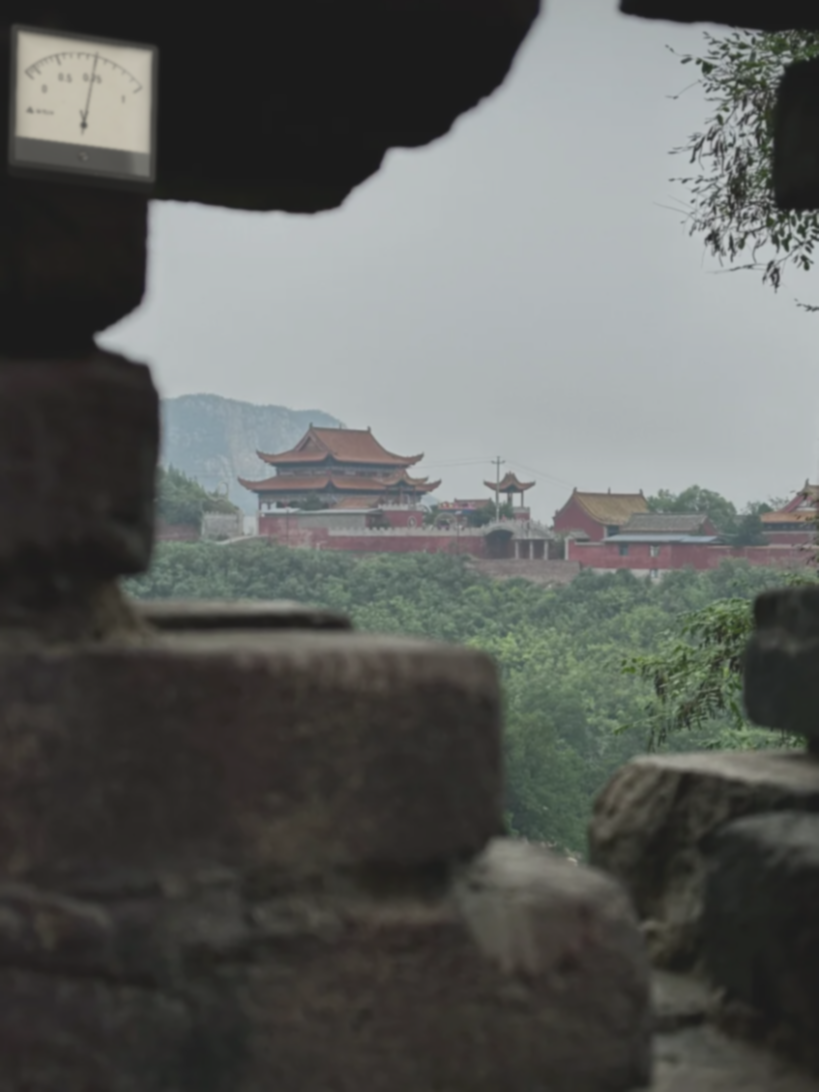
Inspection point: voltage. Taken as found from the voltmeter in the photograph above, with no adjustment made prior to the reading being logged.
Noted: 0.75 V
